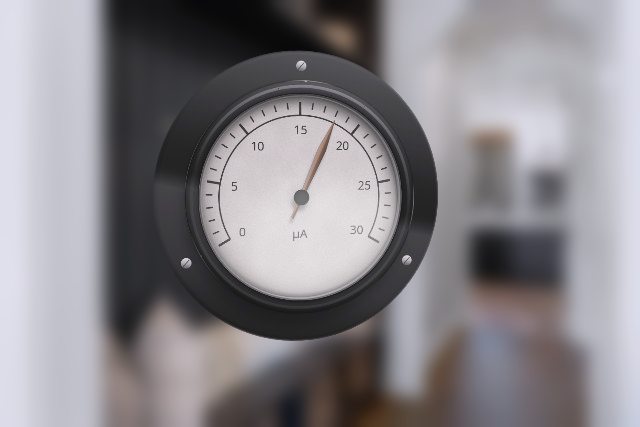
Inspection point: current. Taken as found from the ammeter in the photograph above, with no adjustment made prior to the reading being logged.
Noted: 18 µA
